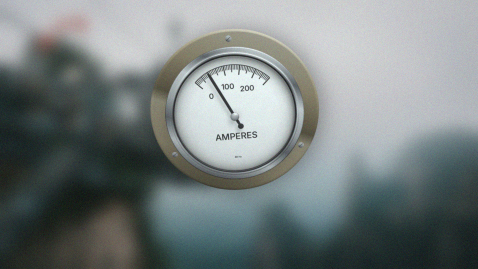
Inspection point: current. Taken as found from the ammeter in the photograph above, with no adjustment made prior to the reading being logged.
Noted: 50 A
